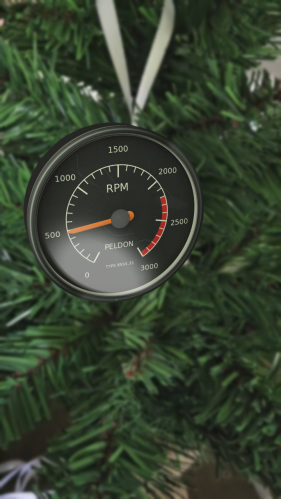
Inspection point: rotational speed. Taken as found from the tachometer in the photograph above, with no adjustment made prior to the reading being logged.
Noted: 500 rpm
